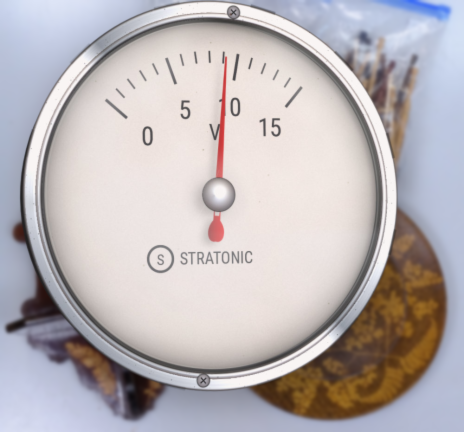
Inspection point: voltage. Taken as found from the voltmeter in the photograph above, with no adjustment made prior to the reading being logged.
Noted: 9 V
